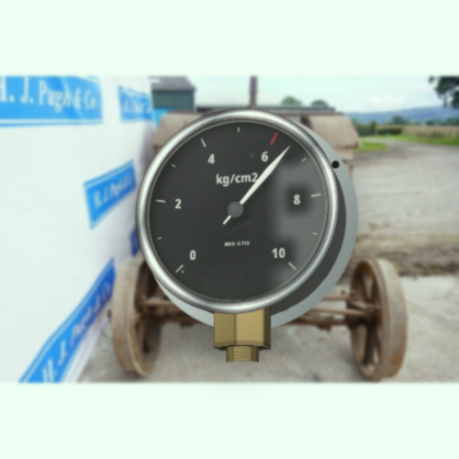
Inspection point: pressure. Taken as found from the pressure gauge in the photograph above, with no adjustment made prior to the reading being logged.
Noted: 6.5 kg/cm²
